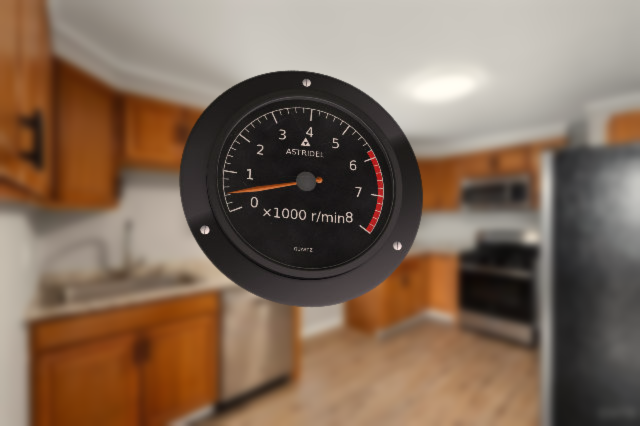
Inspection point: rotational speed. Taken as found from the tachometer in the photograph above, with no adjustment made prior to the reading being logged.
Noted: 400 rpm
